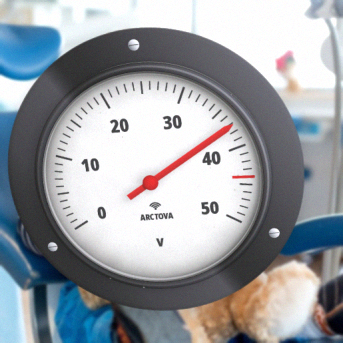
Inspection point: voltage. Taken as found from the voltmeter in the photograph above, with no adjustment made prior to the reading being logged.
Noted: 37 V
